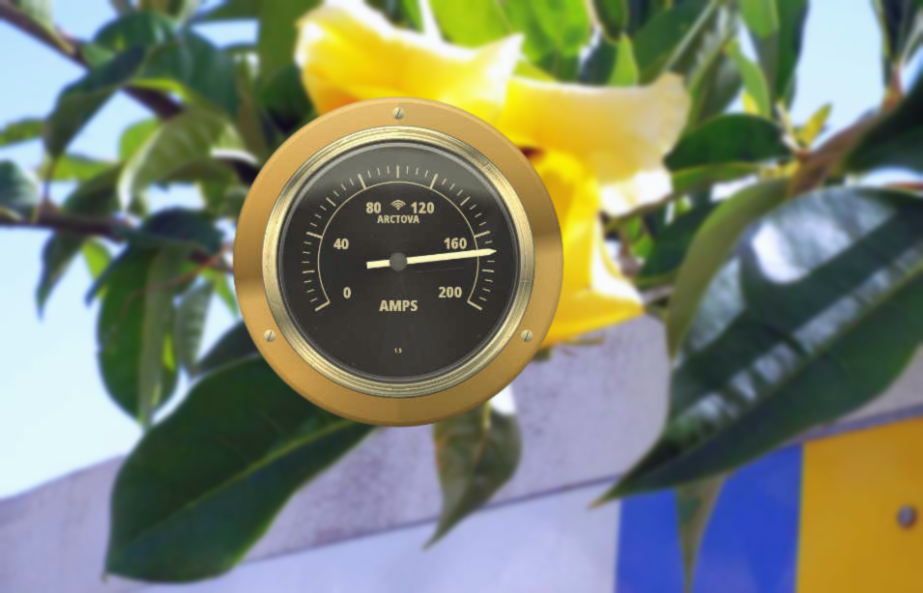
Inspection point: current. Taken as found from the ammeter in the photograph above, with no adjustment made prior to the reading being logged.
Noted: 170 A
